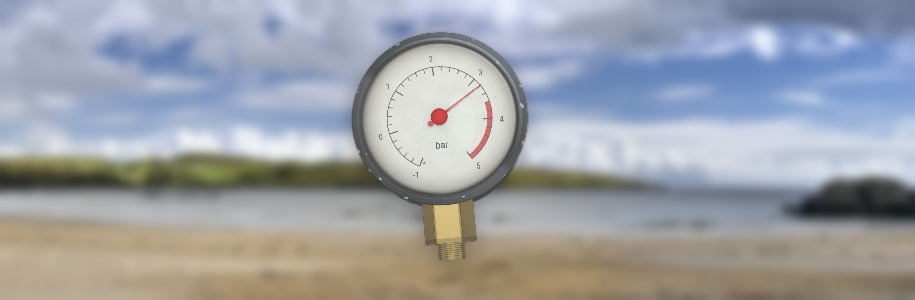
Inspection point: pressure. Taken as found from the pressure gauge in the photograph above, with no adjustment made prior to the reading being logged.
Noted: 3.2 bar
